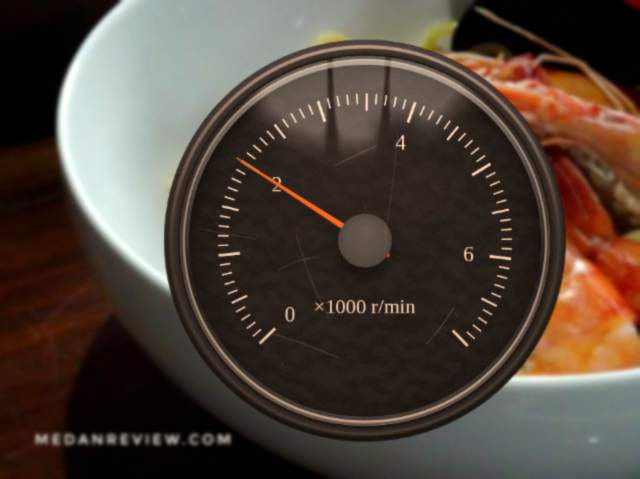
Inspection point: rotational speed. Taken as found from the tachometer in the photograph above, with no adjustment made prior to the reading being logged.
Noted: 2000 rpm
